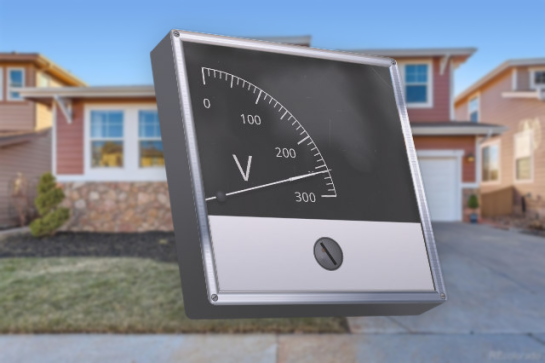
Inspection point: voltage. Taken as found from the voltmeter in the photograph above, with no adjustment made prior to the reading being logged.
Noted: 260 V
